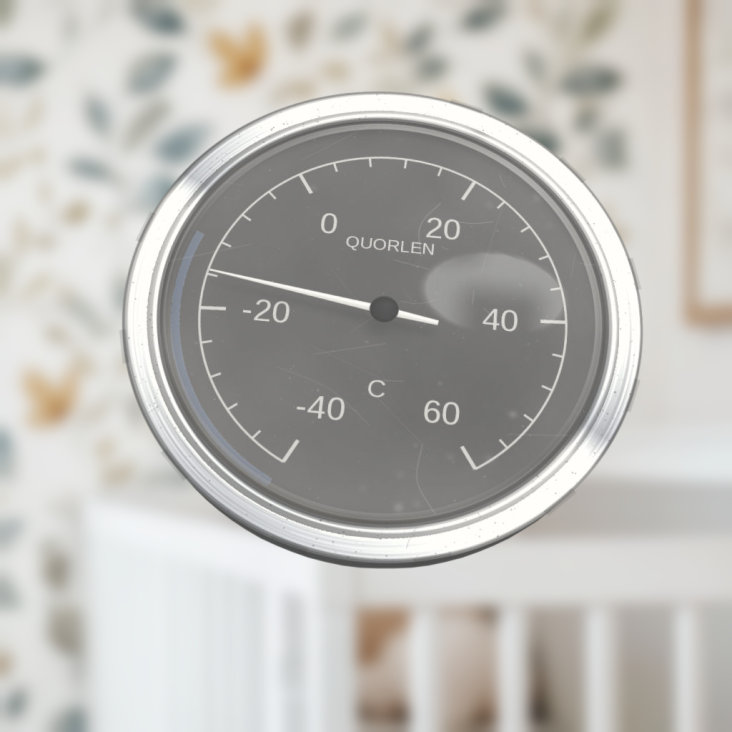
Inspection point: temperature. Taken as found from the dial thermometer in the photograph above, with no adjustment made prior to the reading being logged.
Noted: -16 °C
